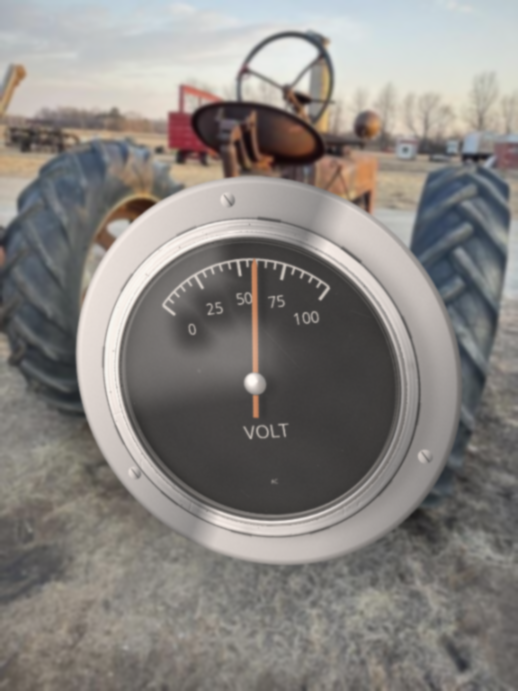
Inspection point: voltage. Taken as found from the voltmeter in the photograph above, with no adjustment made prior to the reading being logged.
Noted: 60 V
